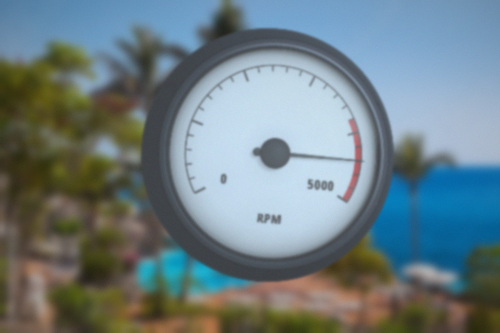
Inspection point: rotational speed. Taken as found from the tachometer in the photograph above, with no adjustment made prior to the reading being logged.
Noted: 4400 rpm
